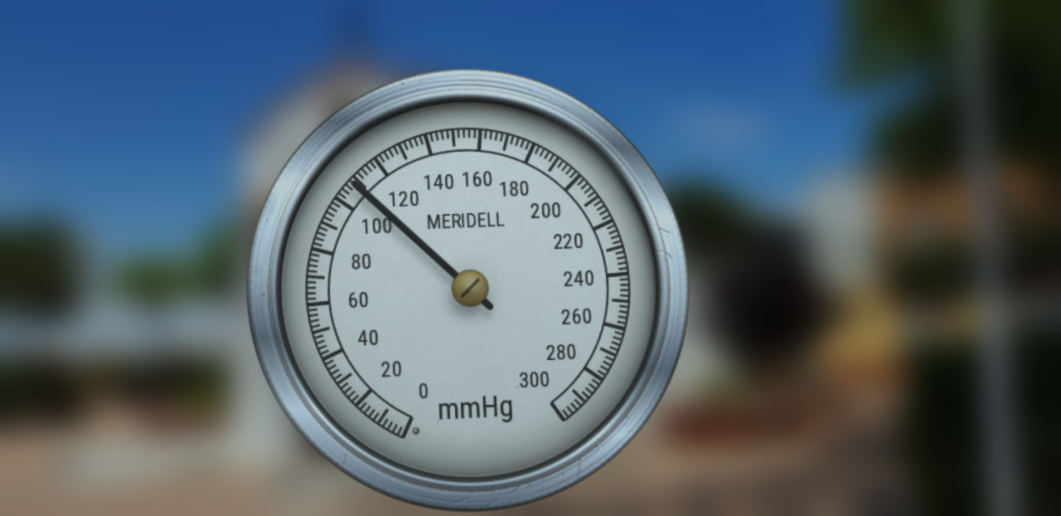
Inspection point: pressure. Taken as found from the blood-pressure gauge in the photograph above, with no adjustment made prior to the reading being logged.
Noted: 108 mmHg
